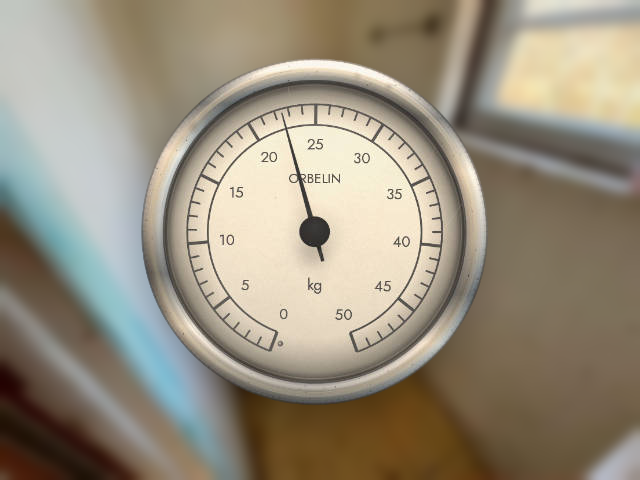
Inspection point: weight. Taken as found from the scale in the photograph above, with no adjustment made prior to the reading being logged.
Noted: 22.5 kg
